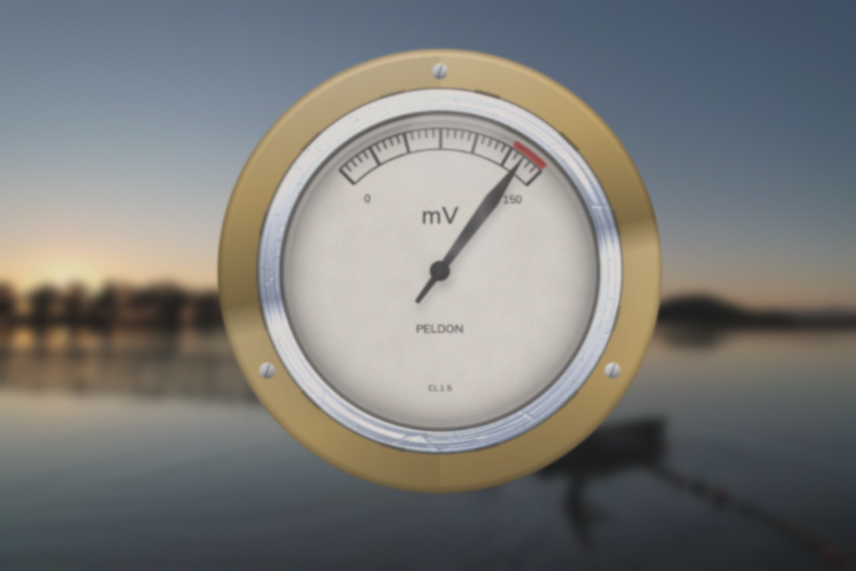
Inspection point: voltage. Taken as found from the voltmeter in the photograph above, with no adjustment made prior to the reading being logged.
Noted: 135 mV
